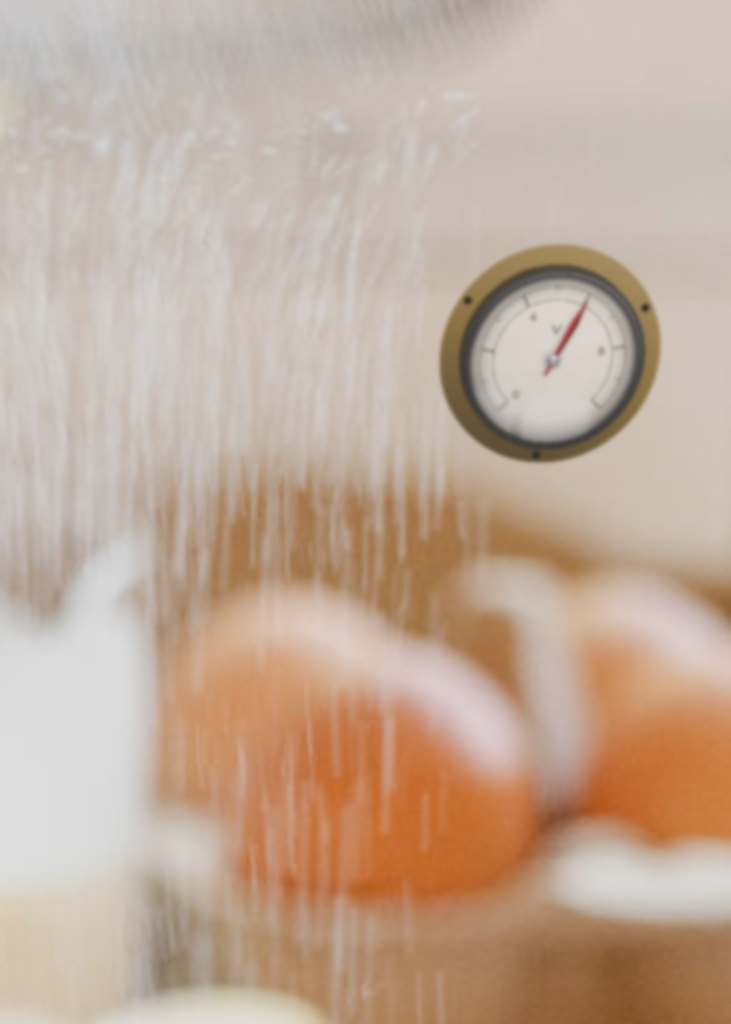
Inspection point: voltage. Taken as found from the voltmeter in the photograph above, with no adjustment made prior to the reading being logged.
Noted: 6 V
